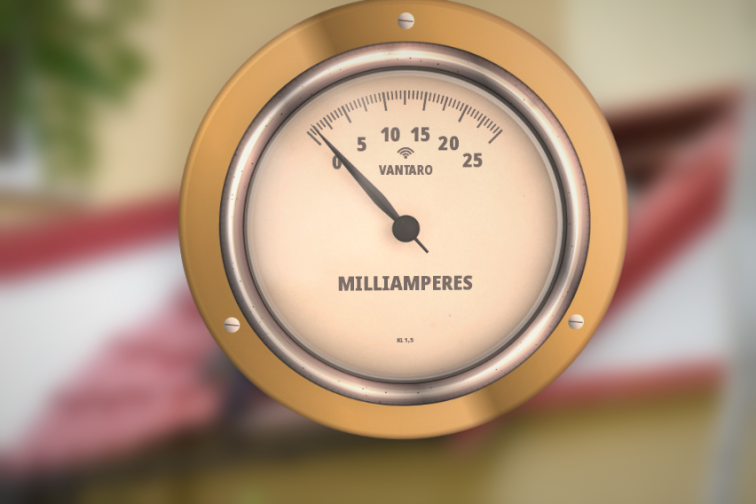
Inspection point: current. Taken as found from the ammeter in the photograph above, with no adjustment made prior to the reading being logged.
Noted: 1 mA
